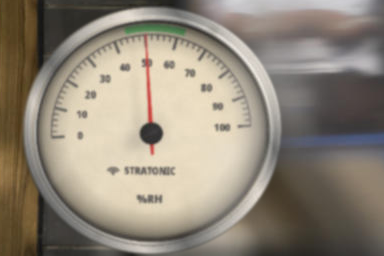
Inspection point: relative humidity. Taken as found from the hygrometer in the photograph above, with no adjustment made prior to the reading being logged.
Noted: 50 %
